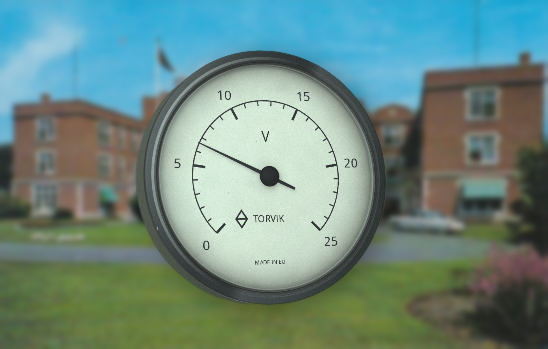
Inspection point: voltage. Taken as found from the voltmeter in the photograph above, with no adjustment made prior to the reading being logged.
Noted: 6.5 V
